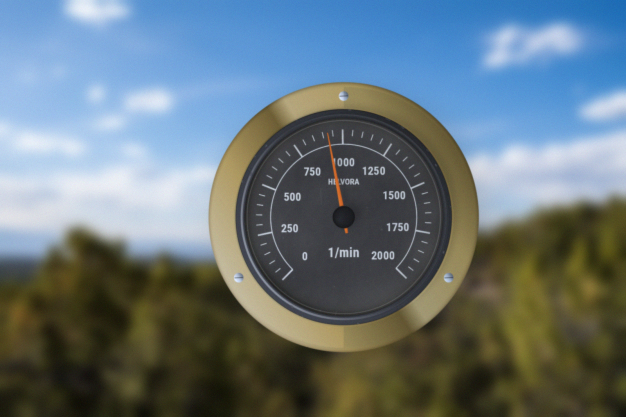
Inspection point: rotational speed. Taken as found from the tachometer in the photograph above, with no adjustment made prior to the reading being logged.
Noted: 925 rpm
